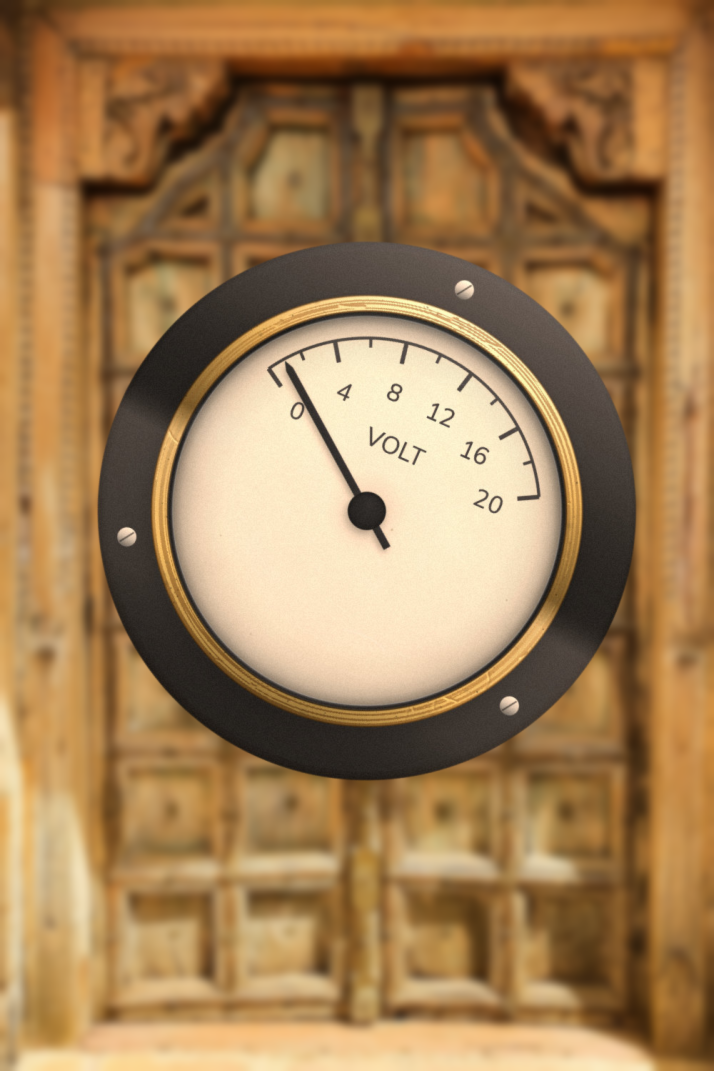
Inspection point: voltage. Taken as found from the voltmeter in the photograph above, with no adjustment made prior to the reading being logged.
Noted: 1 V
